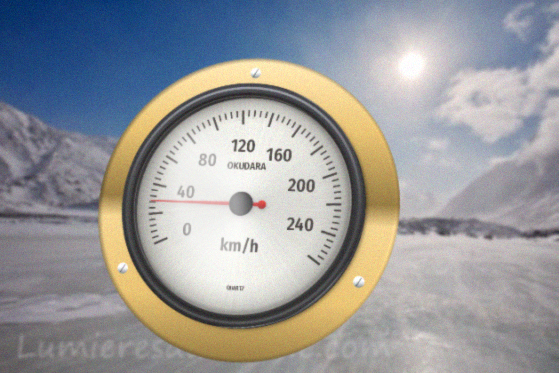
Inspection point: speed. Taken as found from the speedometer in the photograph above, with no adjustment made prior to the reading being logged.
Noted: 28 km/h
